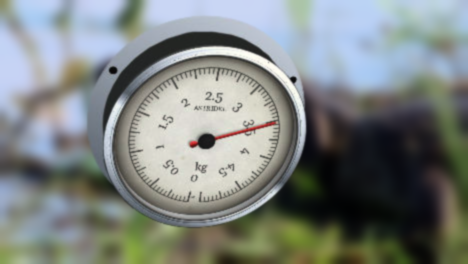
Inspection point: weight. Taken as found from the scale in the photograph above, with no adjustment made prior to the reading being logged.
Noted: 3.5 kg
